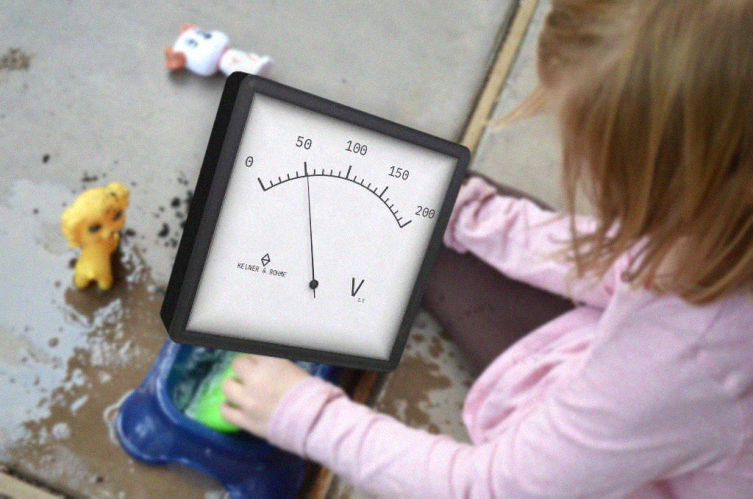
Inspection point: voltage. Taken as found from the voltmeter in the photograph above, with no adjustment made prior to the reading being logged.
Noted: 50 V
